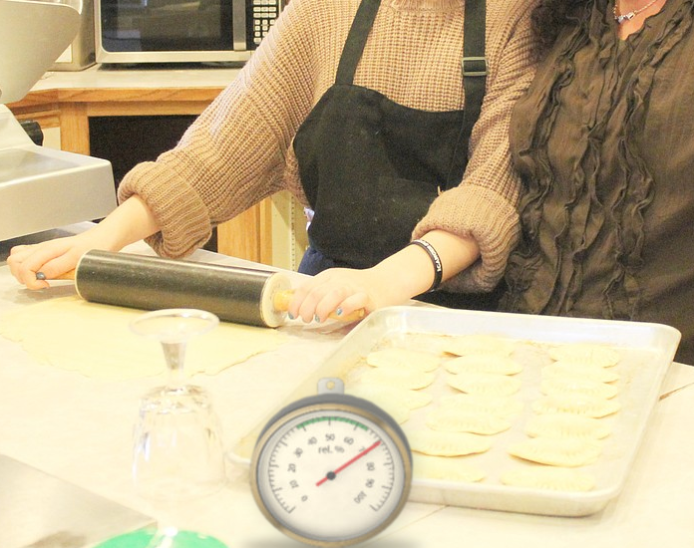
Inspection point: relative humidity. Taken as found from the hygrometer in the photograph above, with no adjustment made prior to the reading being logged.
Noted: 70 %
